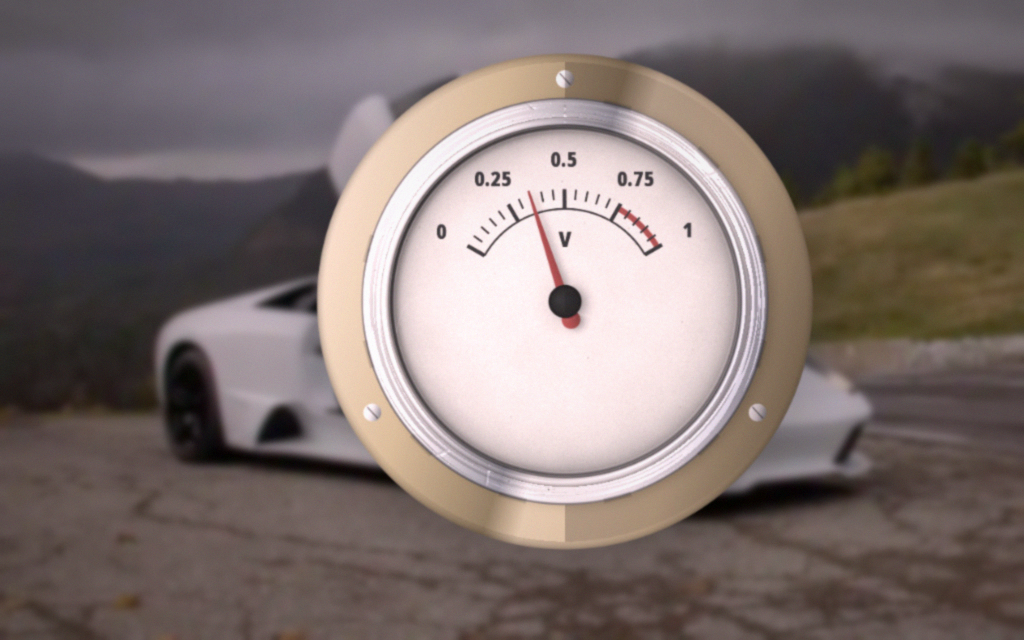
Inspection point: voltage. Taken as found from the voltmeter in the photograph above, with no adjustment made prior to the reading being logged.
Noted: 0.35 V
